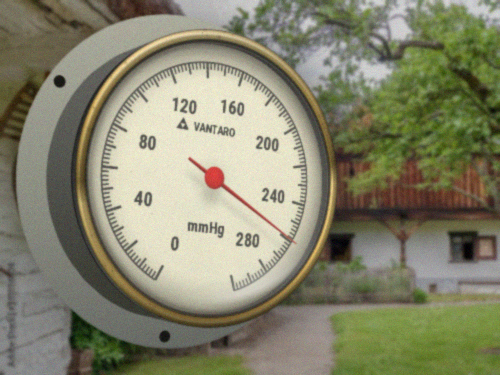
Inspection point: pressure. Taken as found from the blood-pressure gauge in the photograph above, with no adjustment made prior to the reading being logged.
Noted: 260 mmHg
